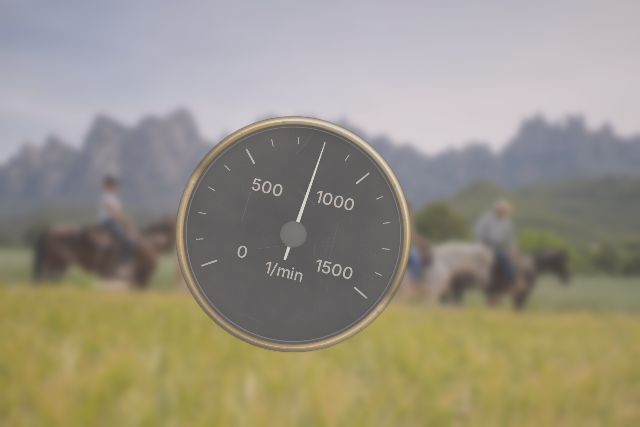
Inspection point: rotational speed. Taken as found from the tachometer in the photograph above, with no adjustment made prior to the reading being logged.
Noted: 800 rpm
